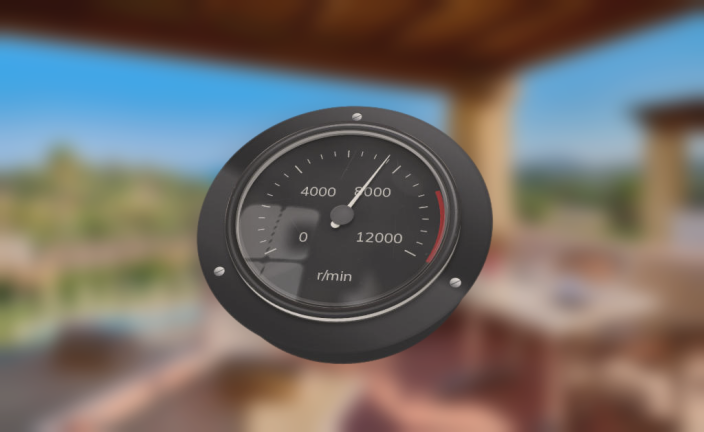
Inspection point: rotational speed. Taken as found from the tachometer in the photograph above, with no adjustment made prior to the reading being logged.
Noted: 7500 rpm
